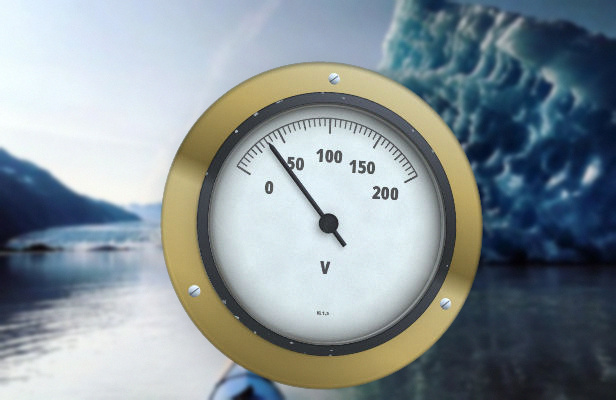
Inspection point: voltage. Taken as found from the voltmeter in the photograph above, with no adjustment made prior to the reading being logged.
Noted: 35 V
